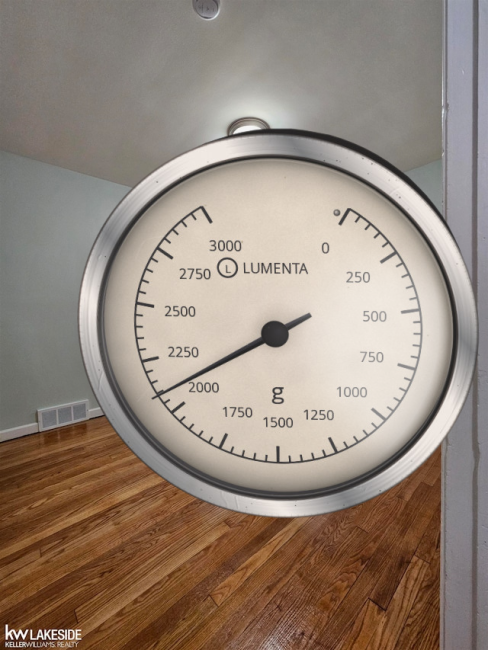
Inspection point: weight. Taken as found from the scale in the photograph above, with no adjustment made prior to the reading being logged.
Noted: 2100 g
